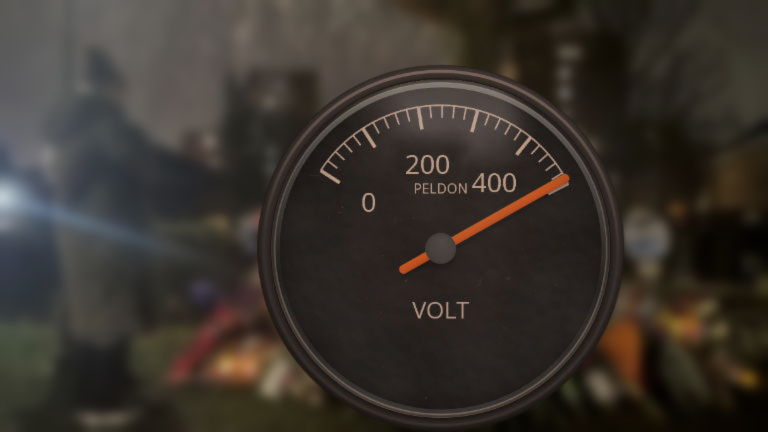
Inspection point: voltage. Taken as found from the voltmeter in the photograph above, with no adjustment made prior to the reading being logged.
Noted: 490 V
